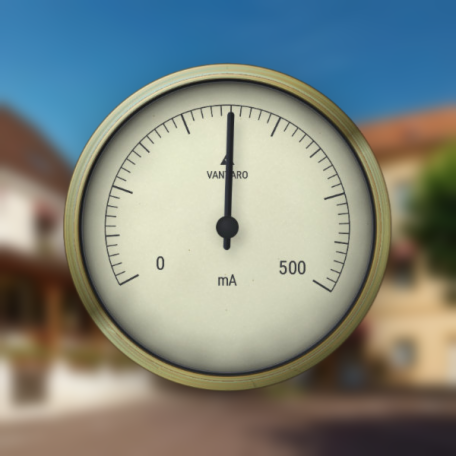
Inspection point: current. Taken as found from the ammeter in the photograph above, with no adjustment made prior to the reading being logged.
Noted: 250 mA
